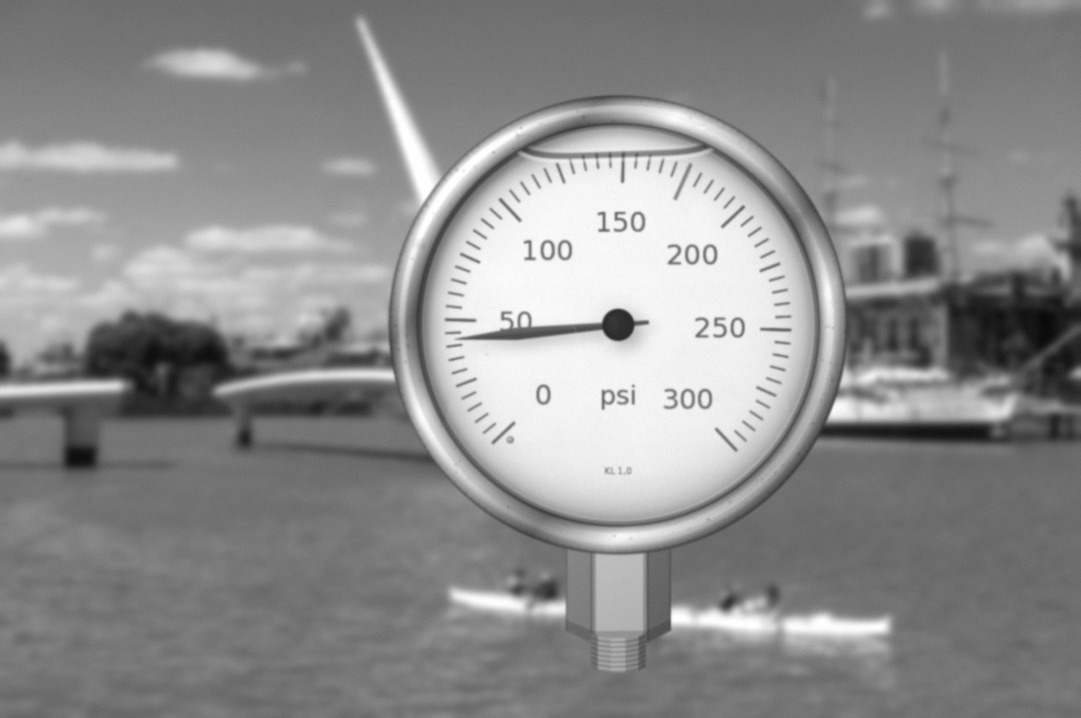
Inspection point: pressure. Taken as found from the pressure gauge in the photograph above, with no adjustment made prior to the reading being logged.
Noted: 42.5 psi
